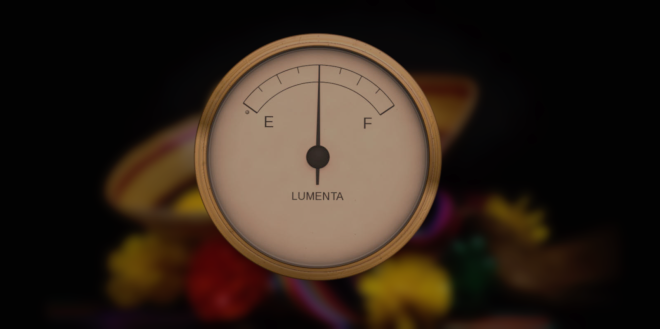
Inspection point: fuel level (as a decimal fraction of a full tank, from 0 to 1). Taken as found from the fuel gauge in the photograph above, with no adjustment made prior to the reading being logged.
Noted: 0.5
